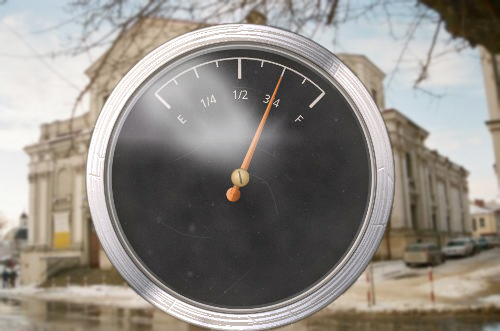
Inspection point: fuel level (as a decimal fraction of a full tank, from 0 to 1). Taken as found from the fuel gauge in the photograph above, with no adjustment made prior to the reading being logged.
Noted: 0.75
